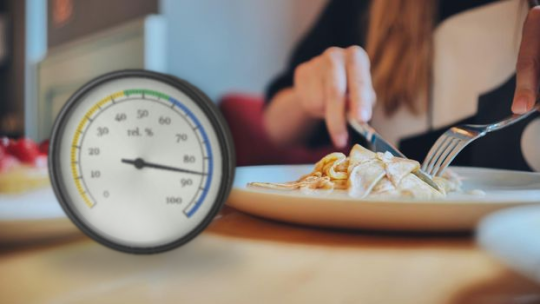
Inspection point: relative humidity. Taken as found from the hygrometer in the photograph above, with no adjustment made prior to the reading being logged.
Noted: 85 %
